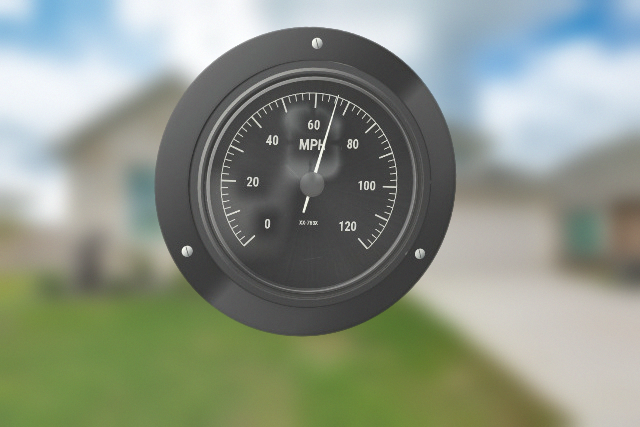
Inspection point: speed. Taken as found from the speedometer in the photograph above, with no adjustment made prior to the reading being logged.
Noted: 66 mph
